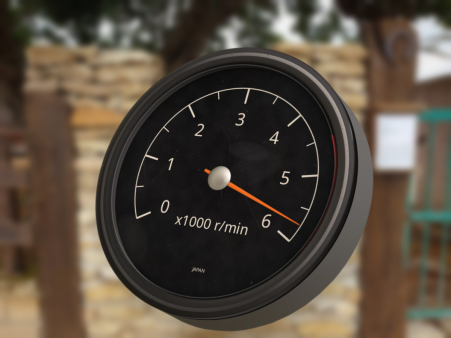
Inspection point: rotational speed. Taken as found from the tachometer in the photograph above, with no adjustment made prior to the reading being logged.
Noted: 5750 rpm
